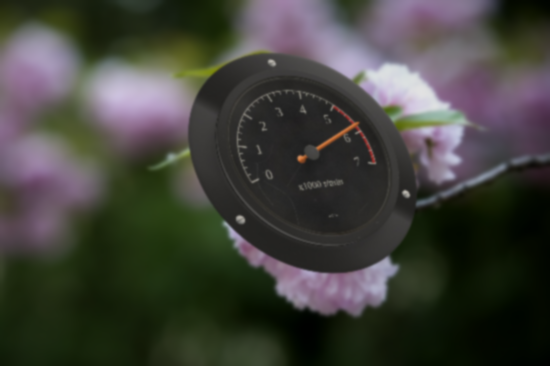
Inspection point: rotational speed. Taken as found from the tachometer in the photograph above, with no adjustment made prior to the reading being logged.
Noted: 5800 rpm
